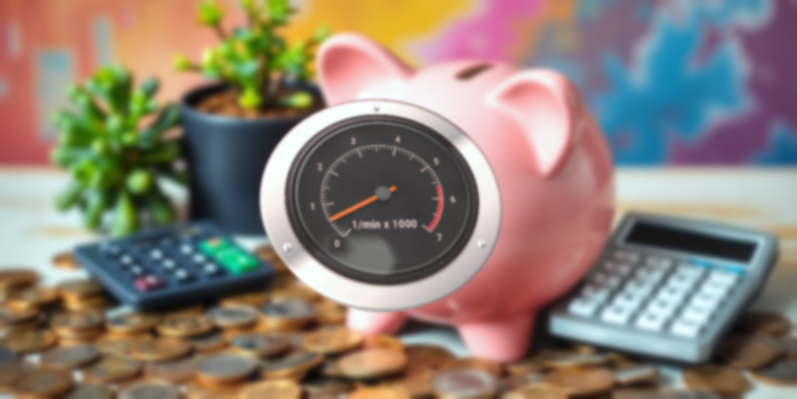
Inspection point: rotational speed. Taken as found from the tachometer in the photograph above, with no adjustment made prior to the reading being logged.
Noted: 500 rpm
